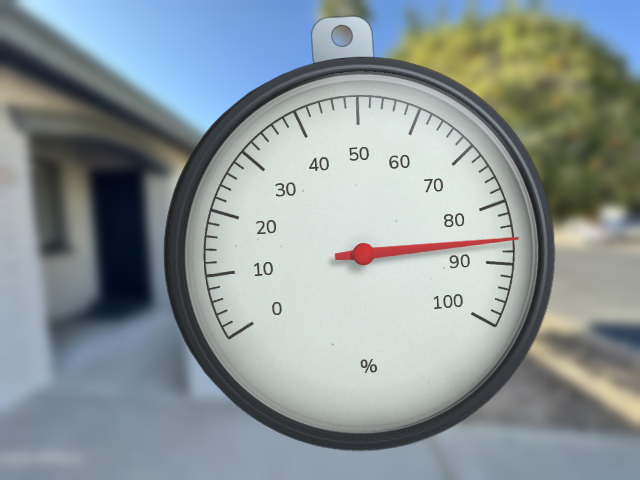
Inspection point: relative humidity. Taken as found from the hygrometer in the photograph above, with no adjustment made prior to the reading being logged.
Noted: 86 %
